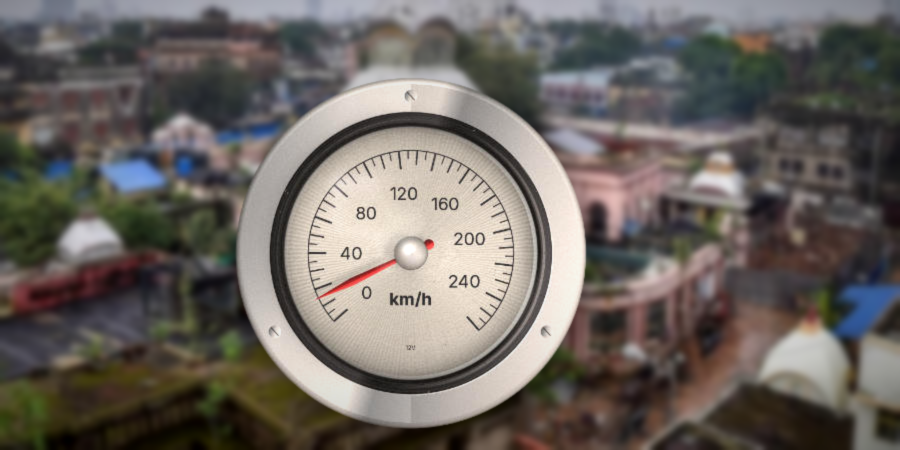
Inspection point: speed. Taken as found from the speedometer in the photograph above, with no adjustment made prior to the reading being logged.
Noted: 15 km/h
